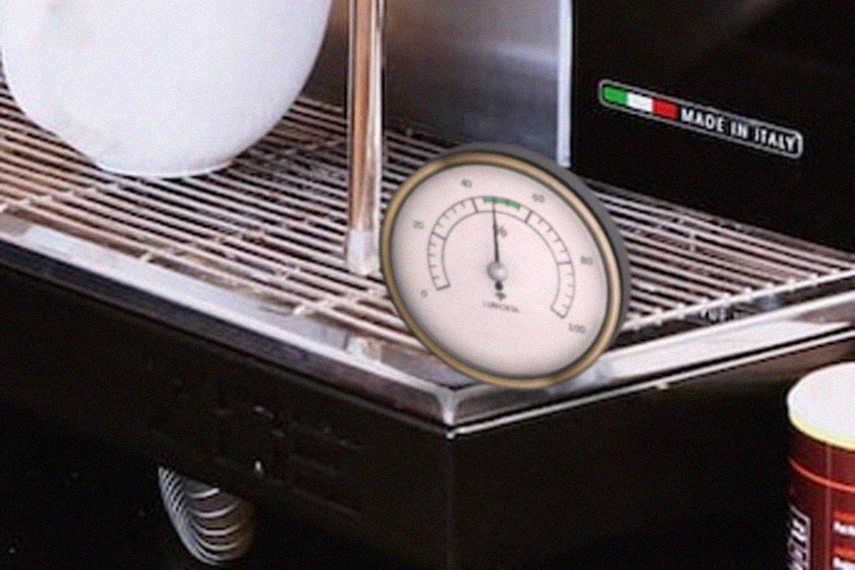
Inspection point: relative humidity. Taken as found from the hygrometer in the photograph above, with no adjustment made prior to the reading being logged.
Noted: 48 %
